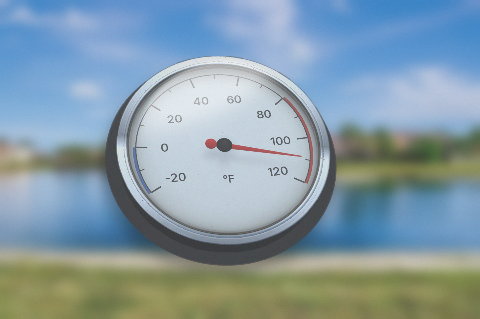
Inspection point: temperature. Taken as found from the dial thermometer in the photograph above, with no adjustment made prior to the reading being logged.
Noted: 110 °F
